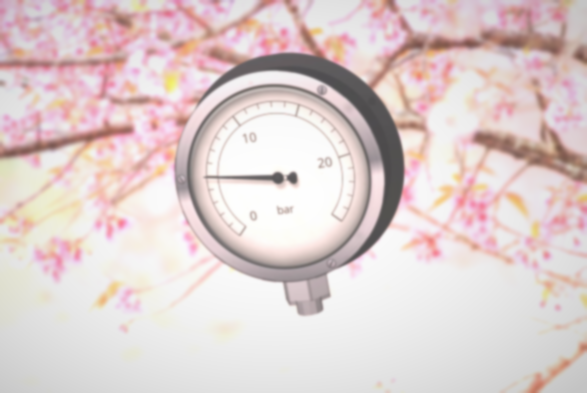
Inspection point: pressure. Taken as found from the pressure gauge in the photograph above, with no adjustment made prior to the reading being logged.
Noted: 5 bar
